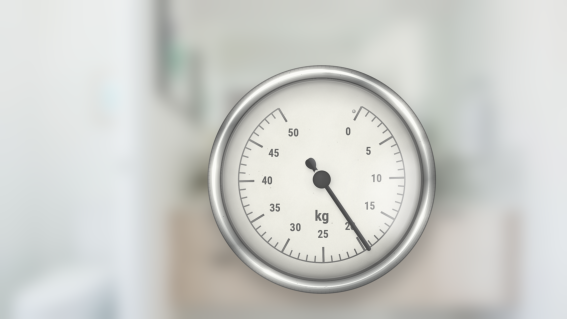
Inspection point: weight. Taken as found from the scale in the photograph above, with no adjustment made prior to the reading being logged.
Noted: 19.5 kg
